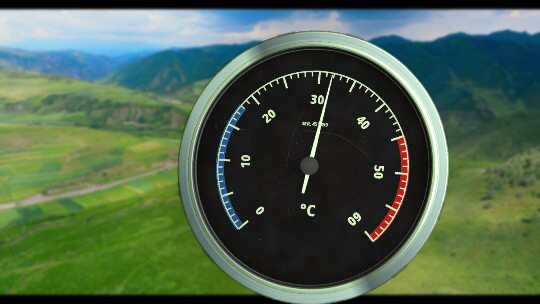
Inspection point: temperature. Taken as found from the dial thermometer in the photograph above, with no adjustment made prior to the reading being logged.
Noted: 32 °C
